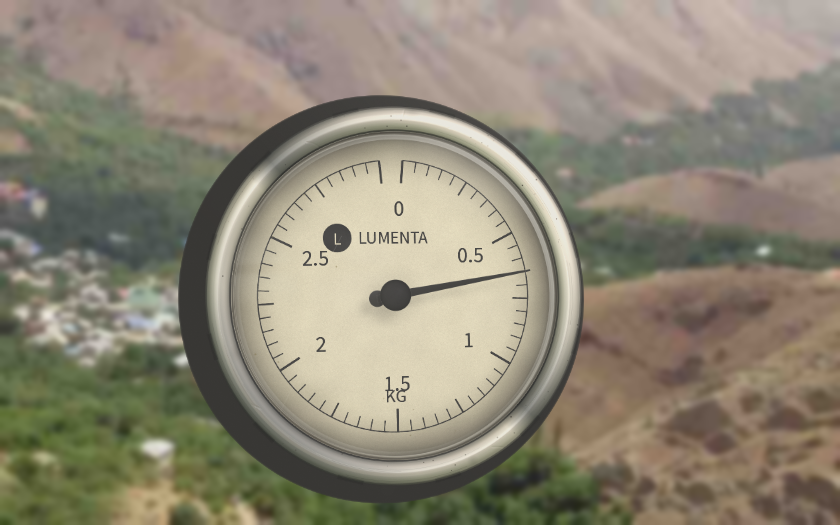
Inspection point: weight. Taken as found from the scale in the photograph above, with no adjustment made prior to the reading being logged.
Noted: 0.65 kg
